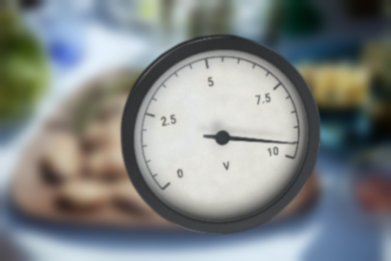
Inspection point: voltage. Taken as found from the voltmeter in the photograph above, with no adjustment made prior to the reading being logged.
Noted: 9.5 V
